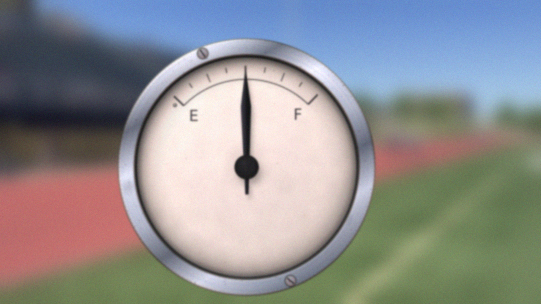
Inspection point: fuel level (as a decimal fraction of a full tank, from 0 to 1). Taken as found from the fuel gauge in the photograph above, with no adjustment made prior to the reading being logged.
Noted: 0.5
